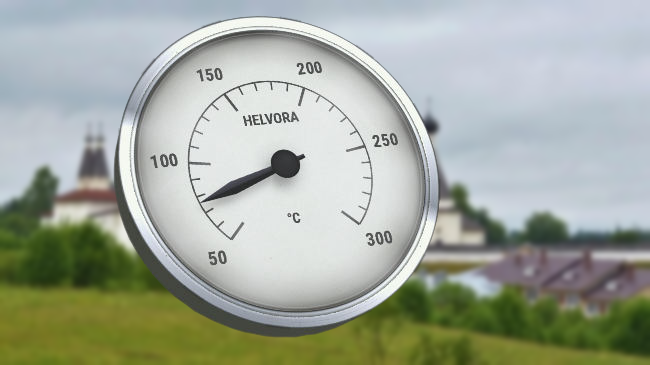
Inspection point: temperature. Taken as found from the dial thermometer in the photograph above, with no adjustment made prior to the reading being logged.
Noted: 75 °C
